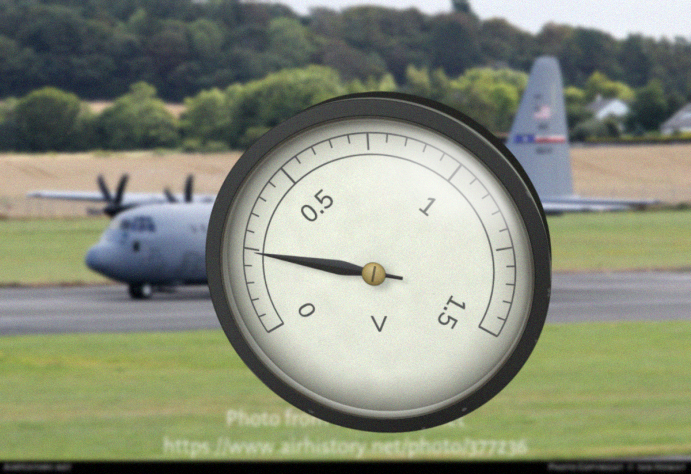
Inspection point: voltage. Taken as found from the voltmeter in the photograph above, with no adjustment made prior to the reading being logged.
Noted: 0.25 V
